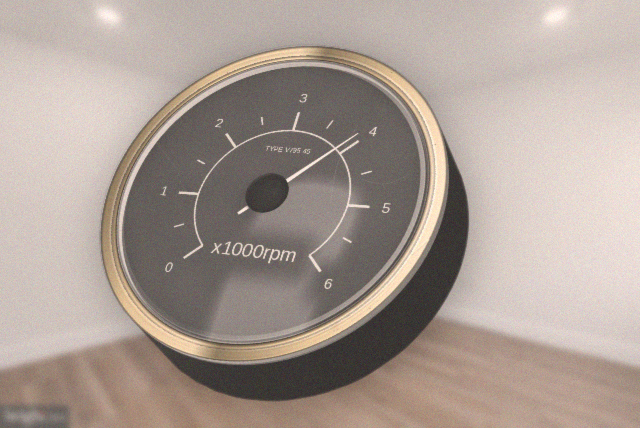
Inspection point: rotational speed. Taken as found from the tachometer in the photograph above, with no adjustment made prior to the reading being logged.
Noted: 4000 rpm
